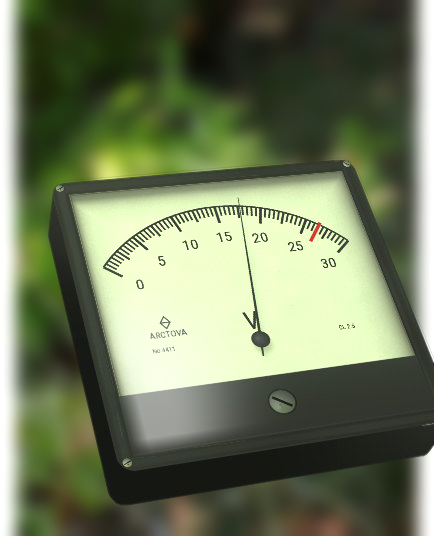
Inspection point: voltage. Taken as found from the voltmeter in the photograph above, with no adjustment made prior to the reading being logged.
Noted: 17.5 V
